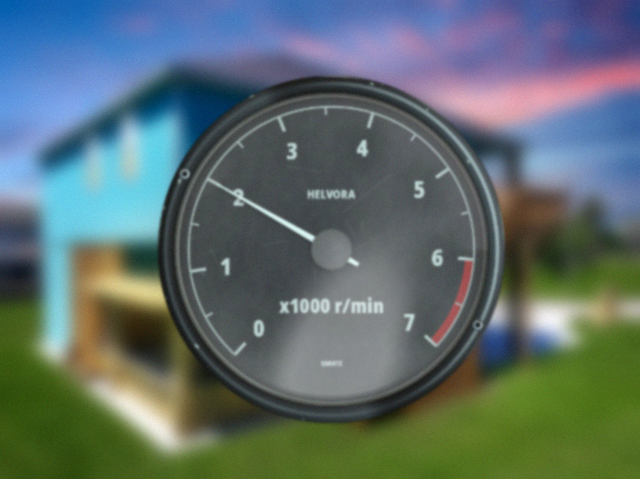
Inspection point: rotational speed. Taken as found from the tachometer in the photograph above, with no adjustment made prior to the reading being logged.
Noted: 2000 rpm
